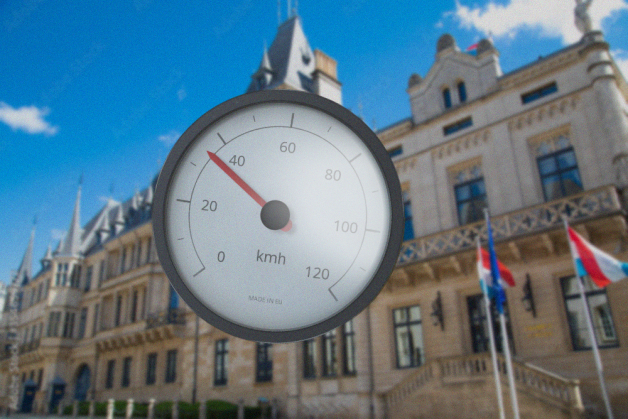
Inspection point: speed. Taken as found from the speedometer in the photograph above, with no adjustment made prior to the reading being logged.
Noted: 35 km/h
